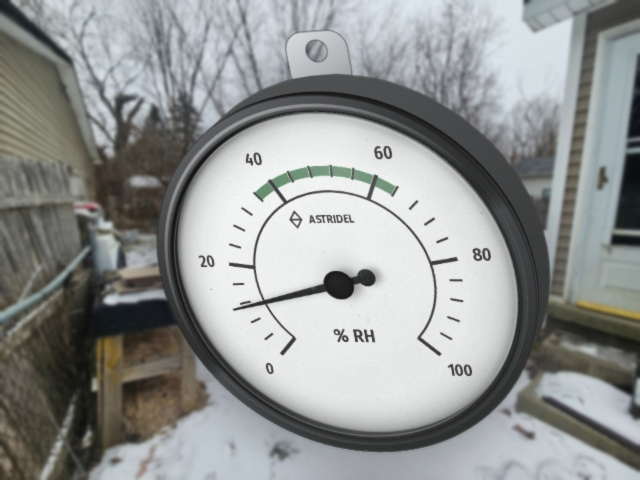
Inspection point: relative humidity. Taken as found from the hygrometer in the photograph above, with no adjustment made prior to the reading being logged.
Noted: 12 %
